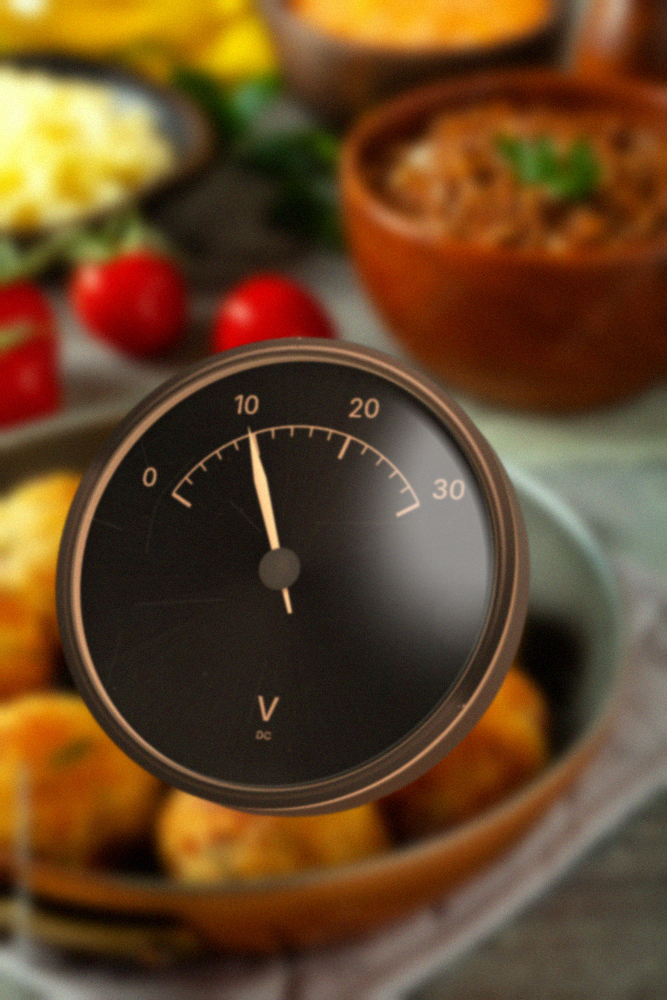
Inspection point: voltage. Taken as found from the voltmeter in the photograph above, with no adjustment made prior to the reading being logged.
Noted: 10 V
